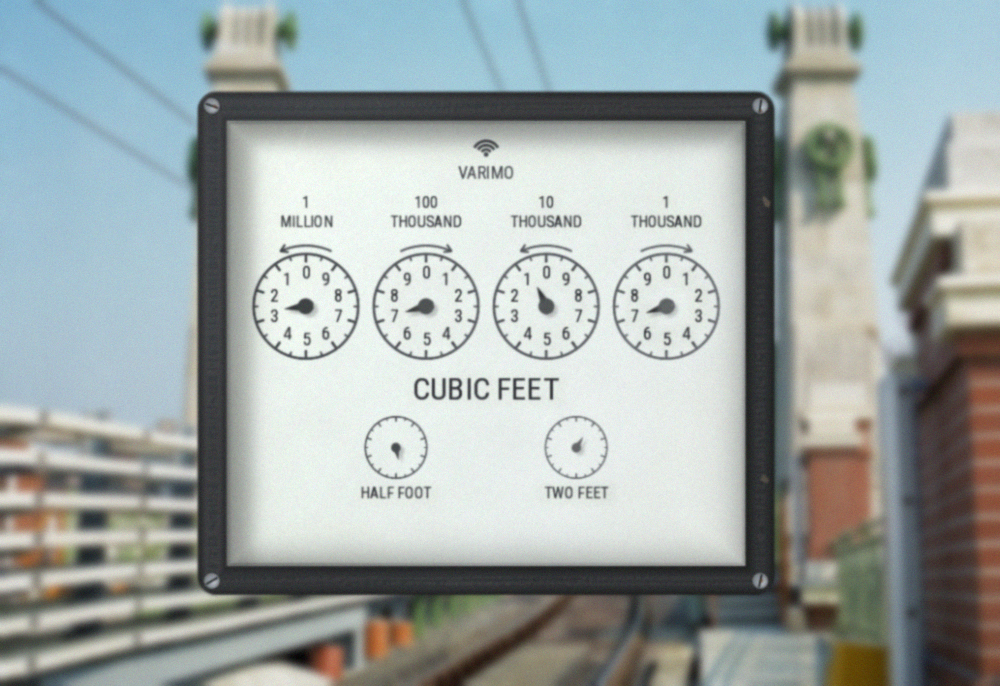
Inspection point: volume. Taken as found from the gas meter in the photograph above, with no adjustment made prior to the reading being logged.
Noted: 270700 ft³
